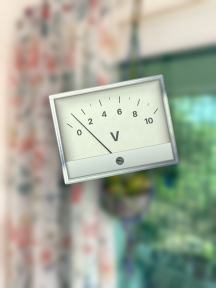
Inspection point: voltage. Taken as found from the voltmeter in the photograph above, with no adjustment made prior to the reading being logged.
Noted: 1 V
